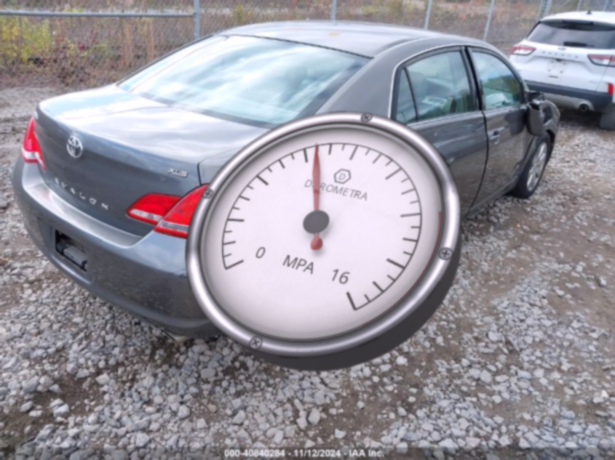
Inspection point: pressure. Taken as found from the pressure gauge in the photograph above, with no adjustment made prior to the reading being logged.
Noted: 6.5 MPa
